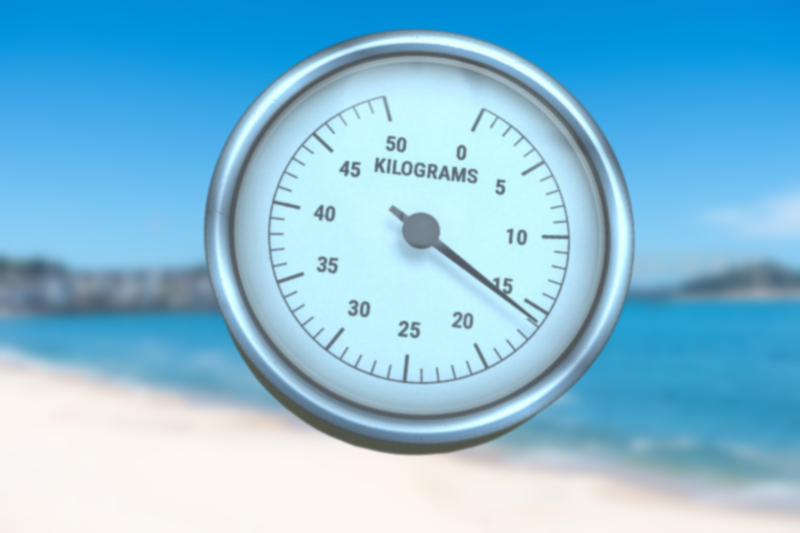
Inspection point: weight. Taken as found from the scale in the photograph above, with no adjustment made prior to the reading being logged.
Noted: 16 kg
